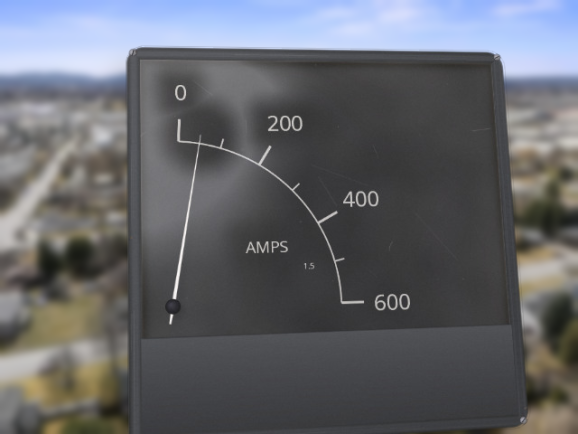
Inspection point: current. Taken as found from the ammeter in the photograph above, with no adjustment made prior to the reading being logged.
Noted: 50 A
